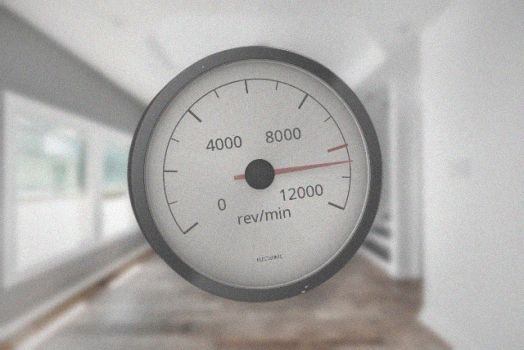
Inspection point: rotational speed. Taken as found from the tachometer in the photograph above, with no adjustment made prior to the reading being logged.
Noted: 10500 rpm
